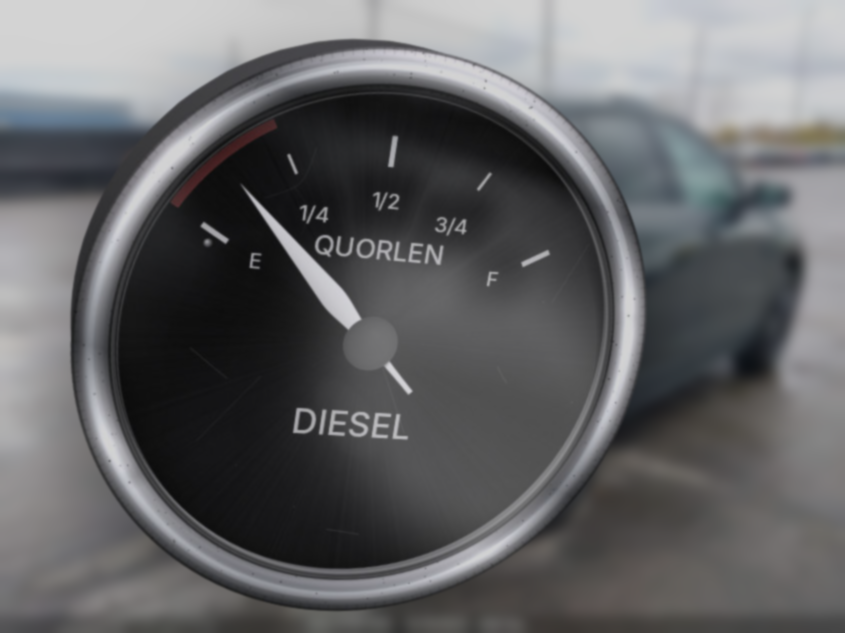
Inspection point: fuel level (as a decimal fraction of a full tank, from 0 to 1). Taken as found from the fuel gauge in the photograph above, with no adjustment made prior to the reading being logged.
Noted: 0.125
